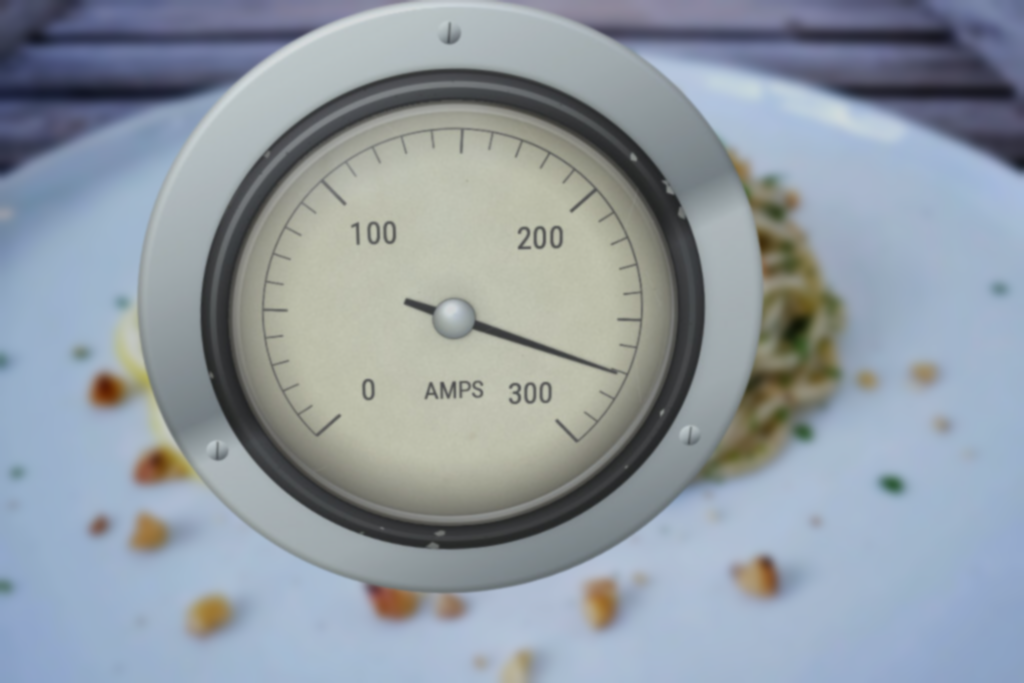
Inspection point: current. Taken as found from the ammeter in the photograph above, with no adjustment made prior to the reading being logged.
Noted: 270 A
